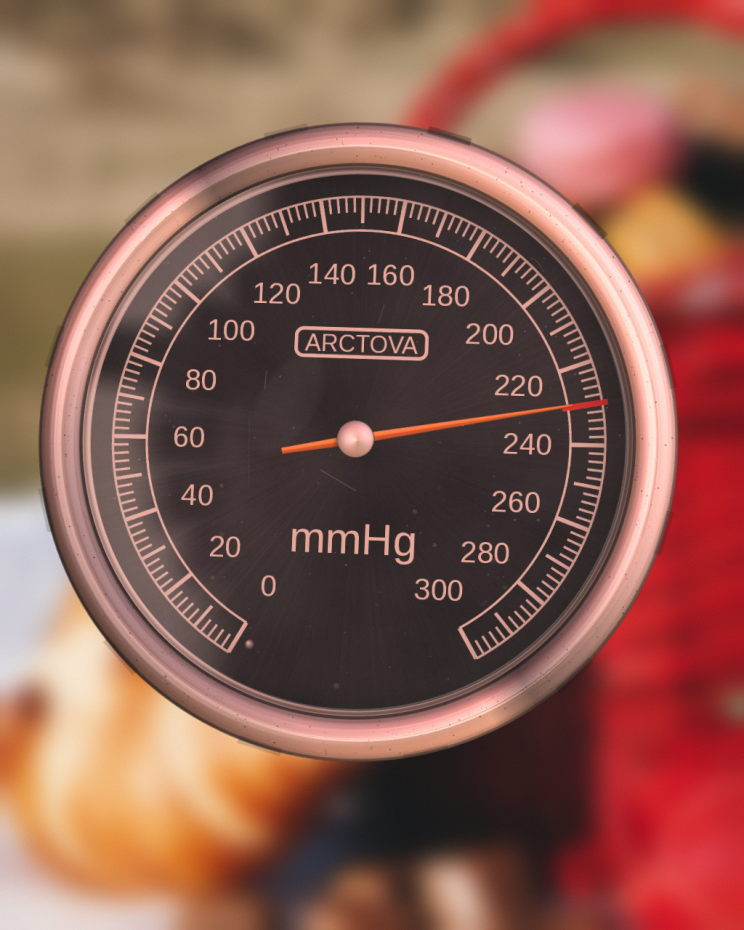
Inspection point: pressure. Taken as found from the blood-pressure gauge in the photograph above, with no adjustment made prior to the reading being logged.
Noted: 230 mmHg
